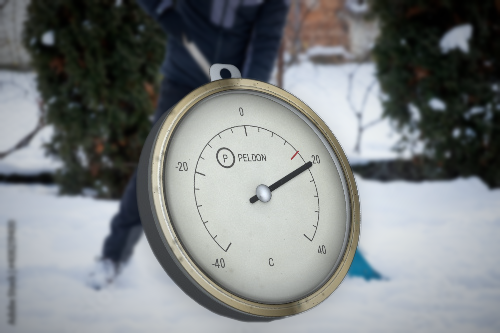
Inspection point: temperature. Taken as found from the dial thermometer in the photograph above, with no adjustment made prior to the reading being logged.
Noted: 20 °C
